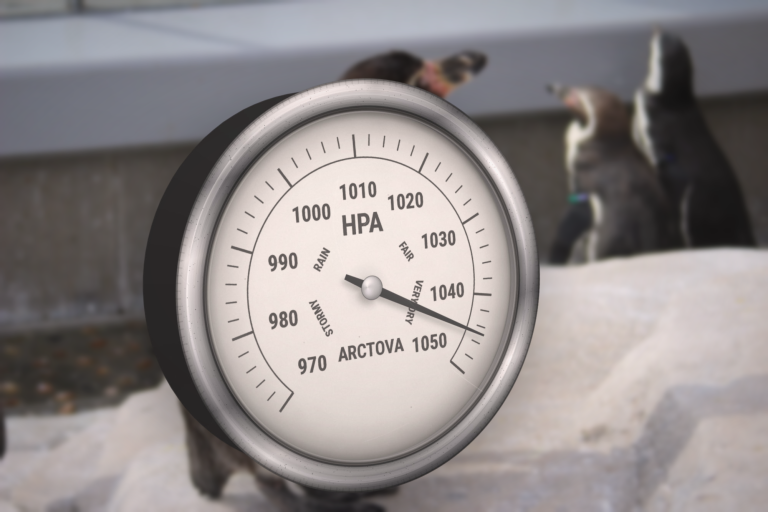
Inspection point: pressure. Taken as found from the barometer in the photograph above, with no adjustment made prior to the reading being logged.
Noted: 1045 hPa
